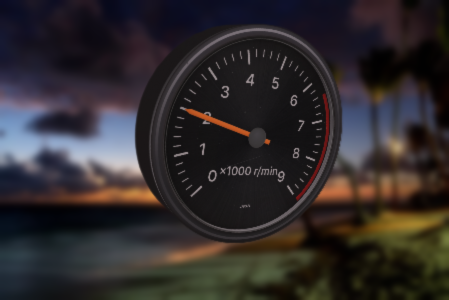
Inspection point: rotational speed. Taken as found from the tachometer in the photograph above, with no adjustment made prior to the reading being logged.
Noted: 2000 rpm
